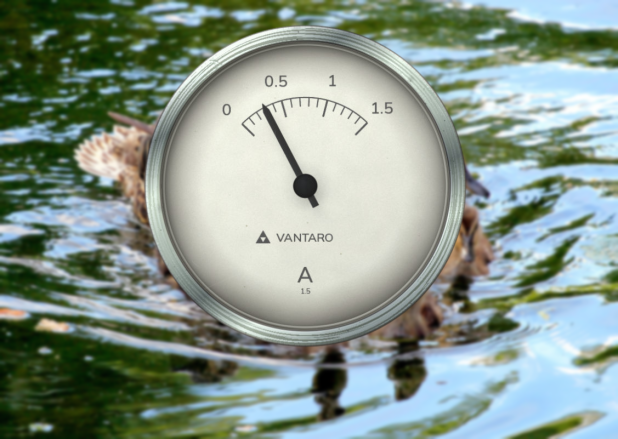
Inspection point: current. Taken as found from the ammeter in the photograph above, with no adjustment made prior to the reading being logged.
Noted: 0.3 A
